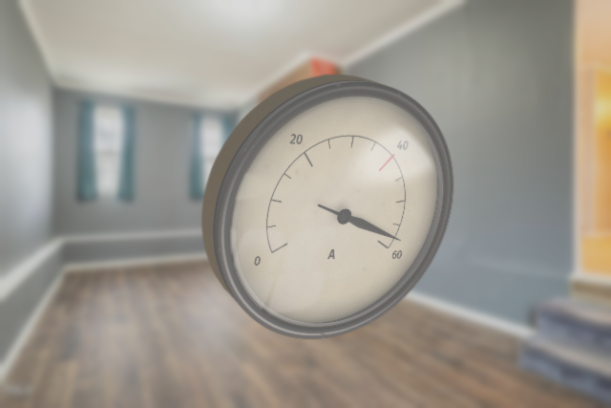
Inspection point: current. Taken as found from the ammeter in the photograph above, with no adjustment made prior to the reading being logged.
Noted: 57.5 A
